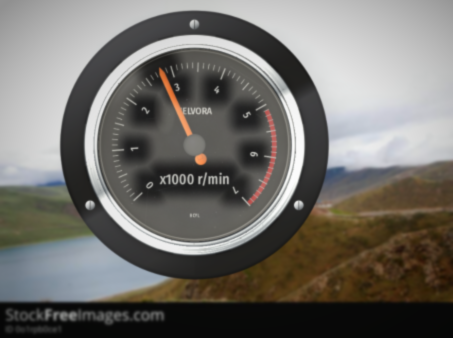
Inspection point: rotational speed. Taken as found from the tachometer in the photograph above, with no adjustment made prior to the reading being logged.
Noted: 2800 rpm
